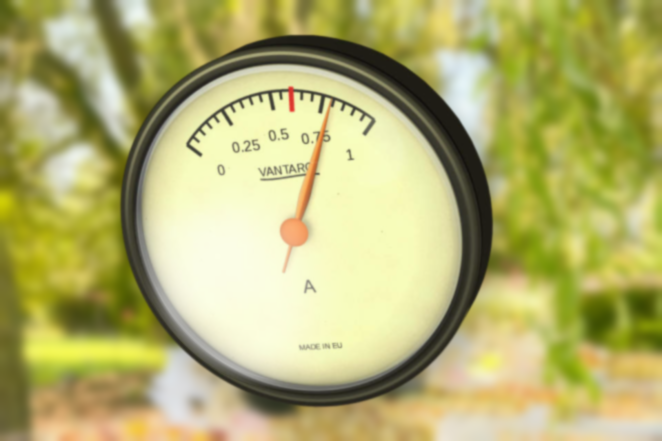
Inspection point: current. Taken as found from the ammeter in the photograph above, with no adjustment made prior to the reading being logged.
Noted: 0.8 A
